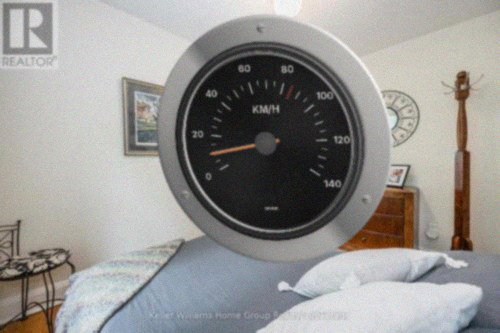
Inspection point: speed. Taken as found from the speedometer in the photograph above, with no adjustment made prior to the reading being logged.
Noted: 10 km/h
